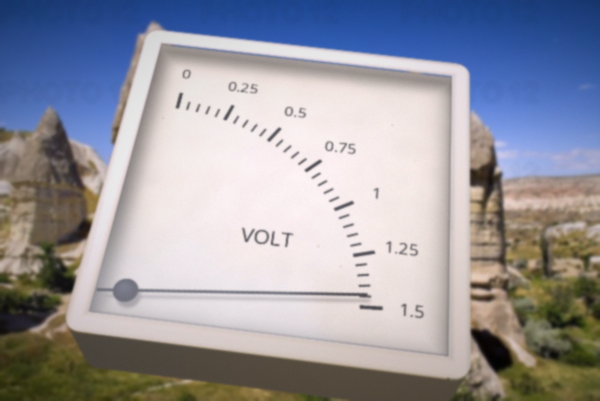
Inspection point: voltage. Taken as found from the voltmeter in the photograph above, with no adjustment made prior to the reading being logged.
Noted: 1.45 V
